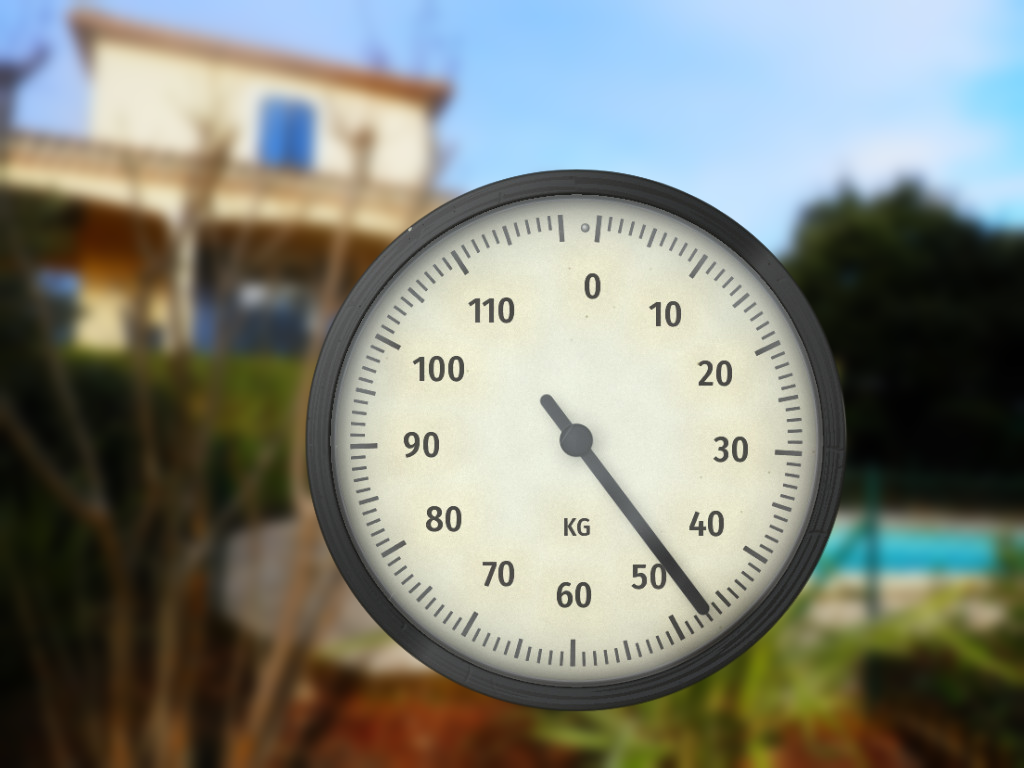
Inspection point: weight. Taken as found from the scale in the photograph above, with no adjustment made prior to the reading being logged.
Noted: 47 kg
